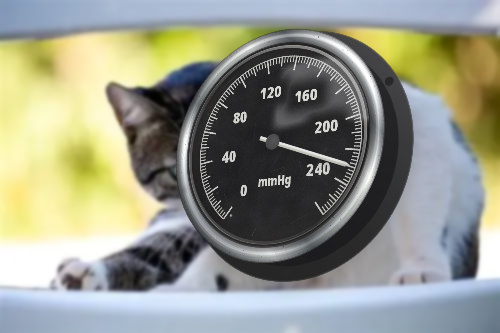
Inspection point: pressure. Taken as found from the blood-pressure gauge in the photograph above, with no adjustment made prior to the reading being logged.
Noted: 230 mmHg
